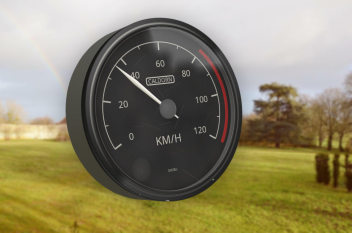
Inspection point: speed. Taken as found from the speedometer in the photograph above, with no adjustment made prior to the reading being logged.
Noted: 35 km/h
